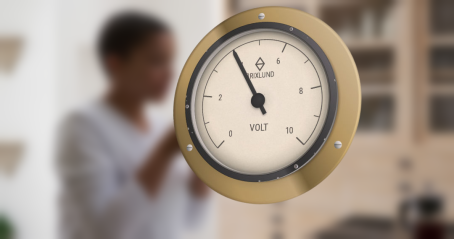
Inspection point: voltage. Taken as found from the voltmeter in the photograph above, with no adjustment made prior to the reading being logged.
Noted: 4 V
